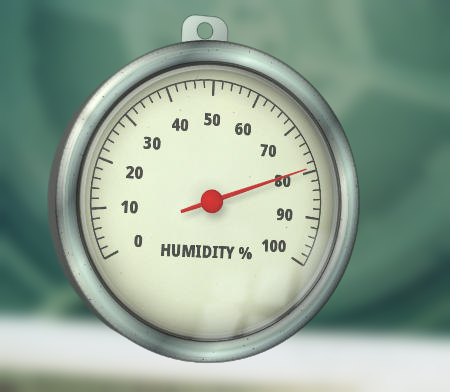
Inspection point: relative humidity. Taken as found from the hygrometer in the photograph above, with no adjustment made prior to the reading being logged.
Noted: 79 %
